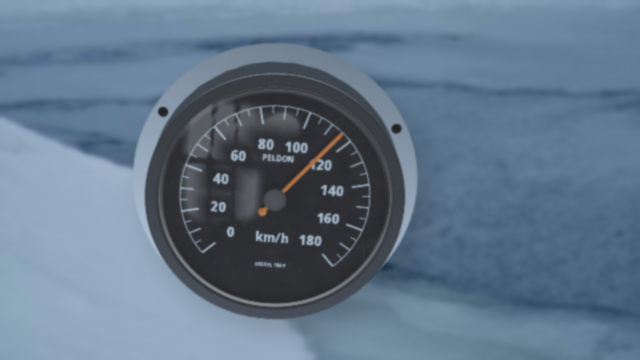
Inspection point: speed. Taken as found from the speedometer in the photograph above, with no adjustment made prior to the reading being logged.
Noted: 115 km/h
